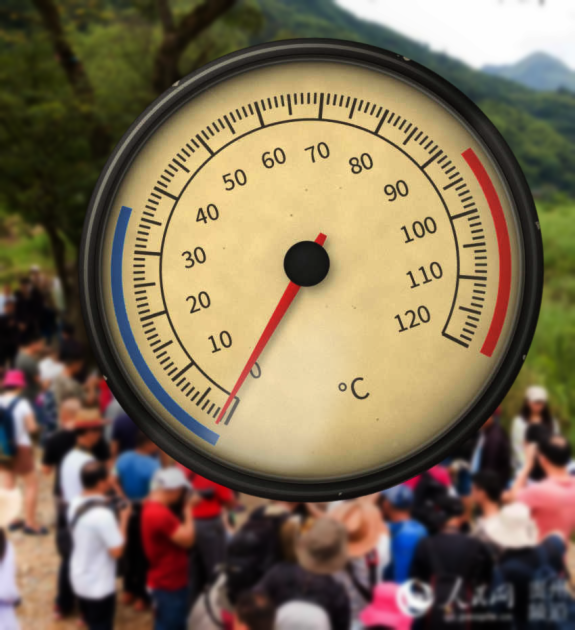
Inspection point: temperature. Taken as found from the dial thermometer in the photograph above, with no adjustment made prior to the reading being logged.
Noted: 1 °C
